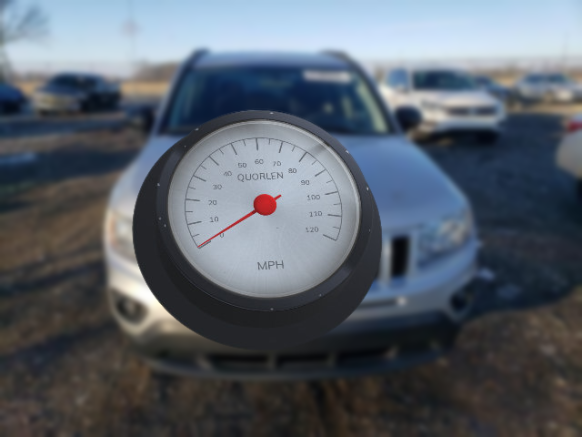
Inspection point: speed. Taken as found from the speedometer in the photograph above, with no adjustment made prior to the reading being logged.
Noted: 0 mph
